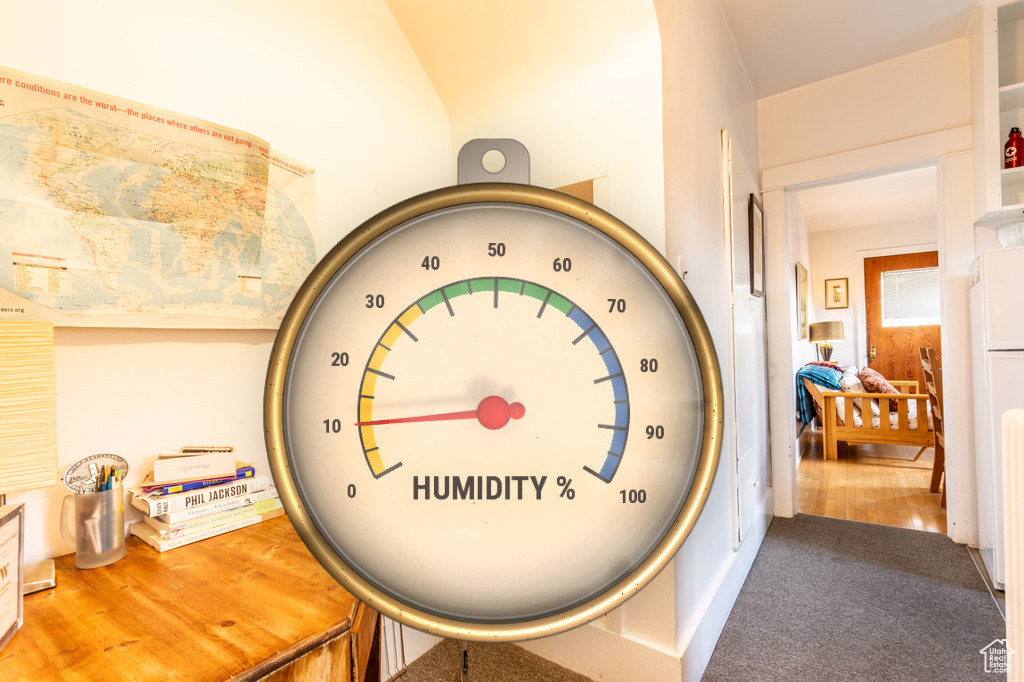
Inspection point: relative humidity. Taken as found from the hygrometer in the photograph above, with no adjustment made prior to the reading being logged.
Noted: 10 %
